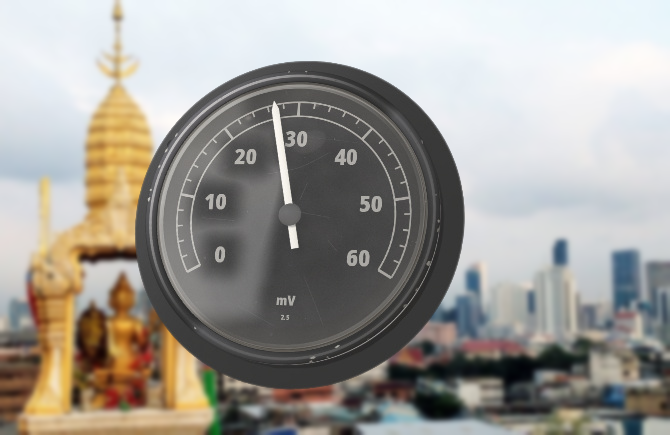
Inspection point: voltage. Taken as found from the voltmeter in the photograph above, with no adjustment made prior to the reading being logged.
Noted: 27 mV
